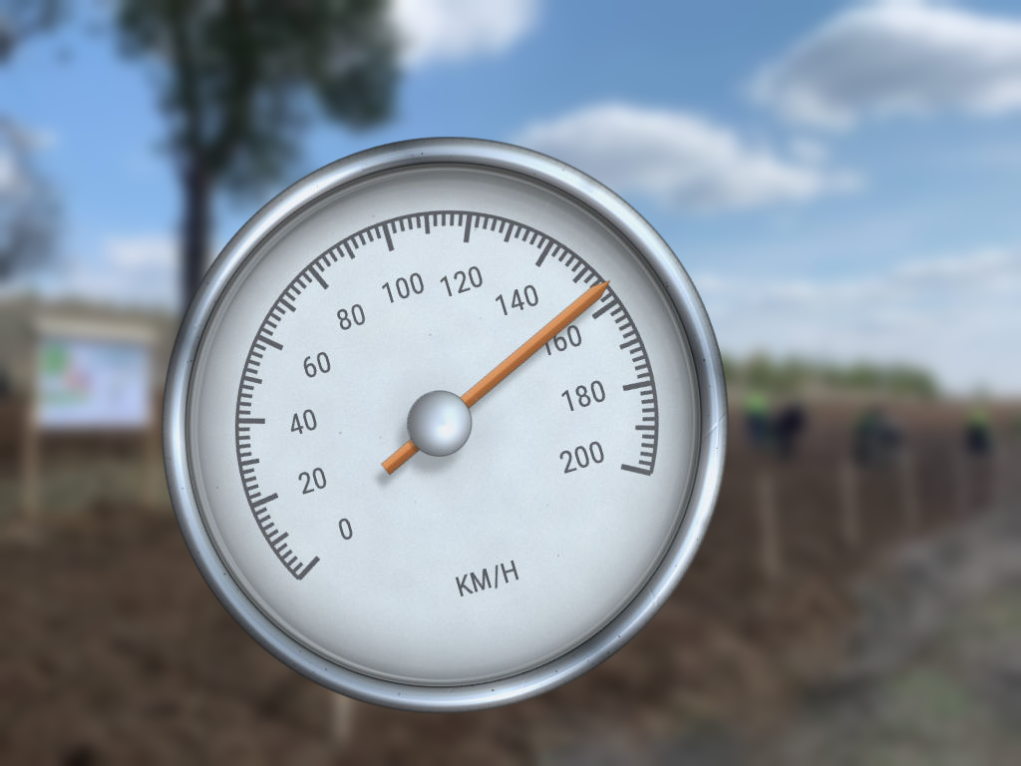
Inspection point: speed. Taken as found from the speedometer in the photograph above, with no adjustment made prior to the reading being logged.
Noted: 156 km/h
